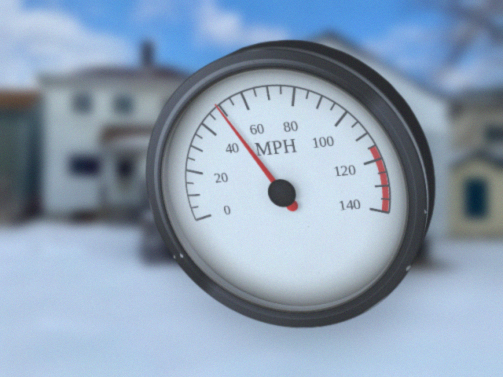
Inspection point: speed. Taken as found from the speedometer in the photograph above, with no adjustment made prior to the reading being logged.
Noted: 50 mph
